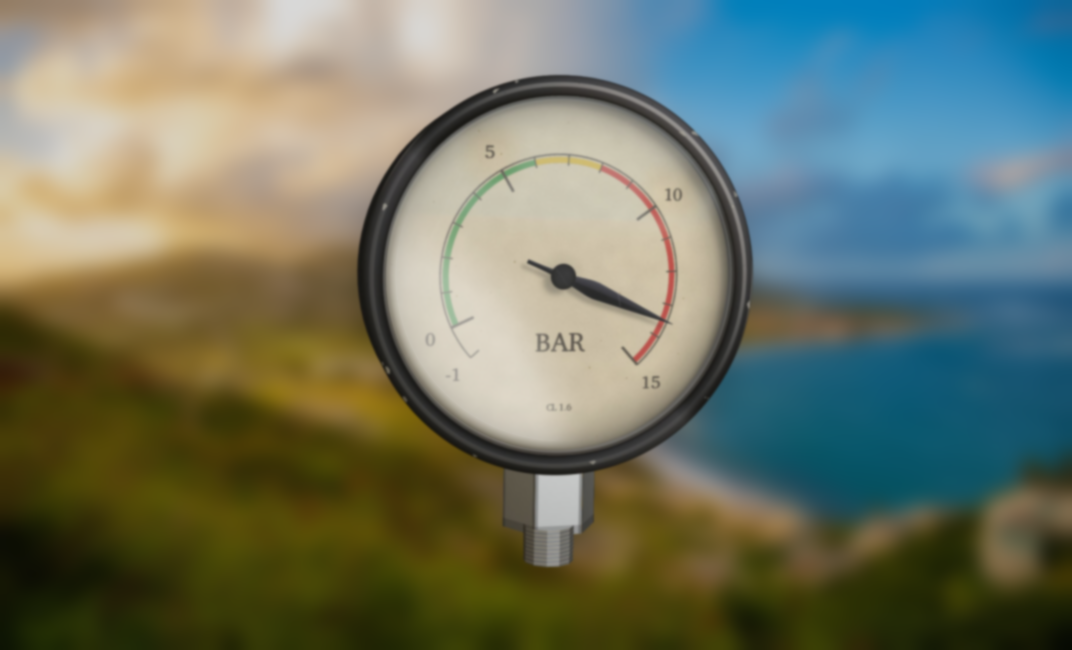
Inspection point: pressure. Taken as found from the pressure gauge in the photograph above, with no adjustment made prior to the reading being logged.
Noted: 13.5 bar
